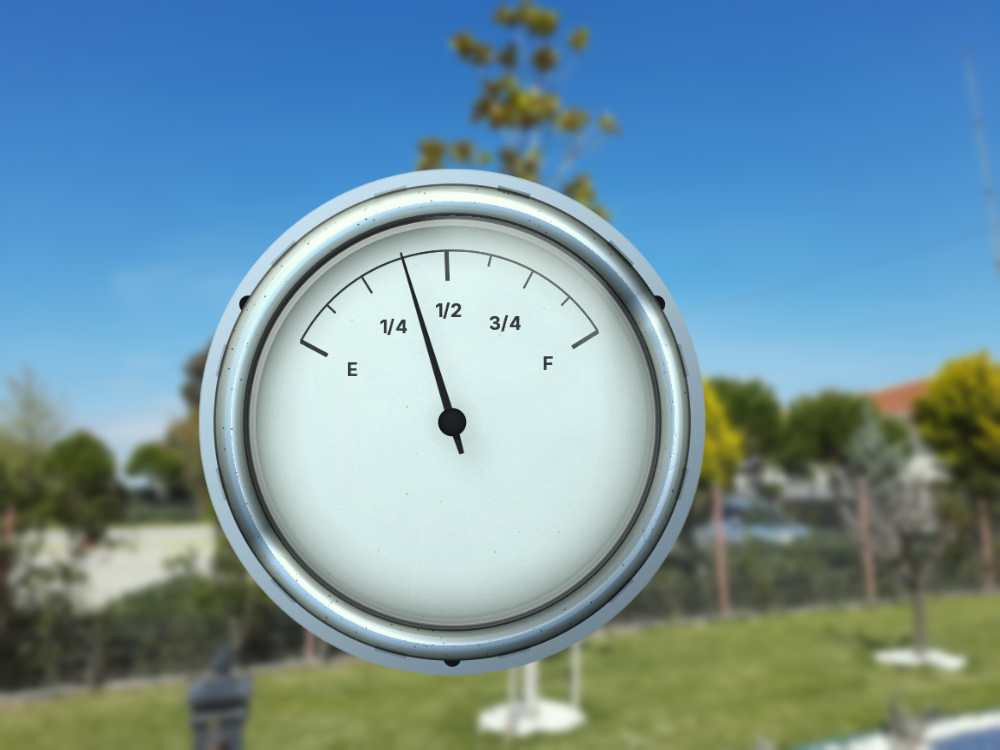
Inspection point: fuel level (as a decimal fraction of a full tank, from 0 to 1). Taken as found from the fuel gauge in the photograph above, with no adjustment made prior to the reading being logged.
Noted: 0.375
